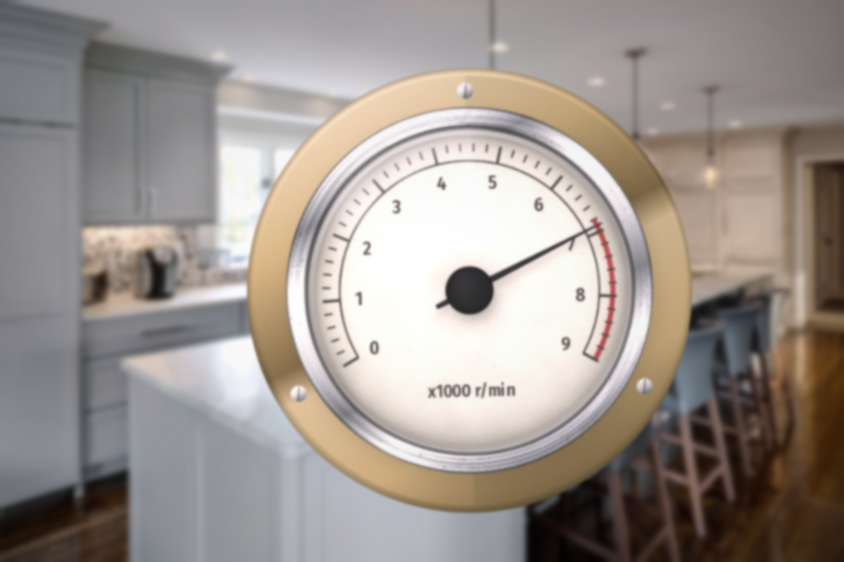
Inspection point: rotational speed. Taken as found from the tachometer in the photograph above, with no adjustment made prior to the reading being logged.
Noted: 6900 rpm
